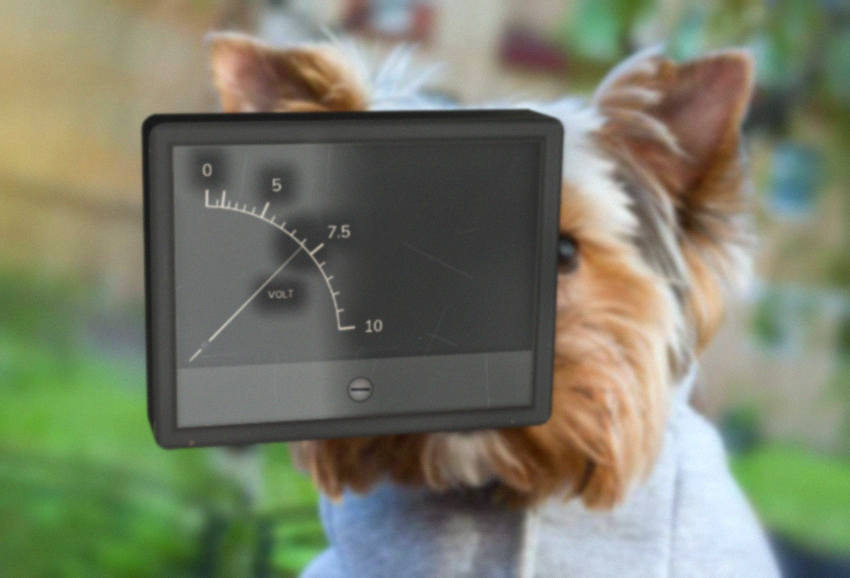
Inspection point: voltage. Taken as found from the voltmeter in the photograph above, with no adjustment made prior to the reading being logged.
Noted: 7 V
